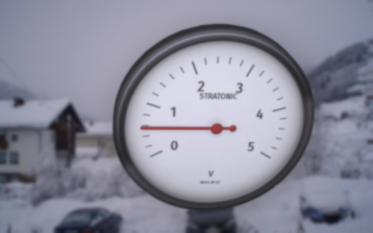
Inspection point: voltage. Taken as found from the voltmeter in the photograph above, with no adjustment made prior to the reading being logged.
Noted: 0.6 V
